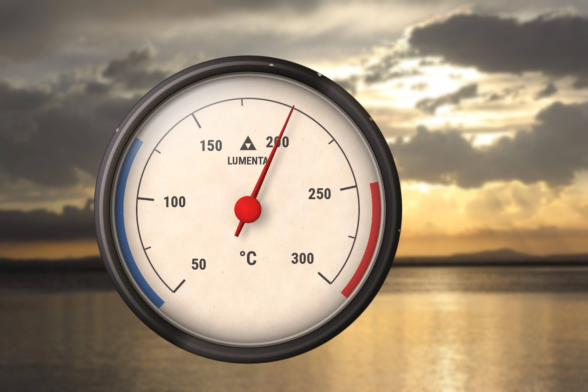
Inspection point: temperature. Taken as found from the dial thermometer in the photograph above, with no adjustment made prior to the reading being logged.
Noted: 200 °C
